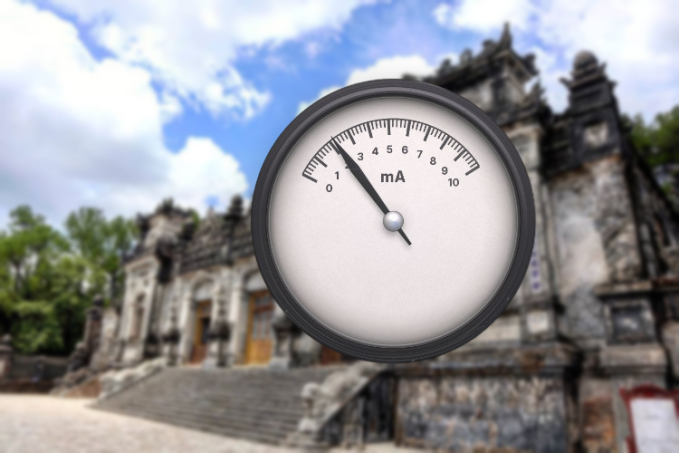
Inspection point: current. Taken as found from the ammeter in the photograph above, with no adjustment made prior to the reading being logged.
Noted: 2.2 mA
